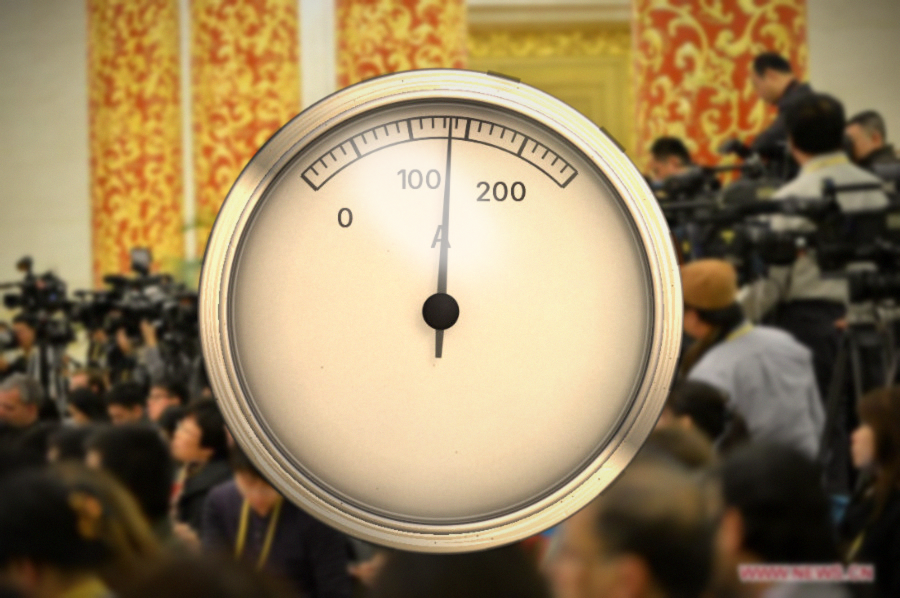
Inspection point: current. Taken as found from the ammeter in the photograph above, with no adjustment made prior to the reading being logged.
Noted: 135 A
